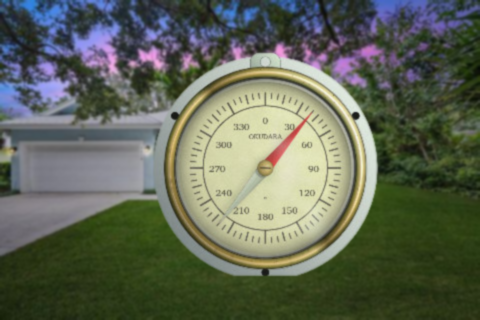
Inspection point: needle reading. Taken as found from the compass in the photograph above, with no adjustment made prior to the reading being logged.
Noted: 40 °
